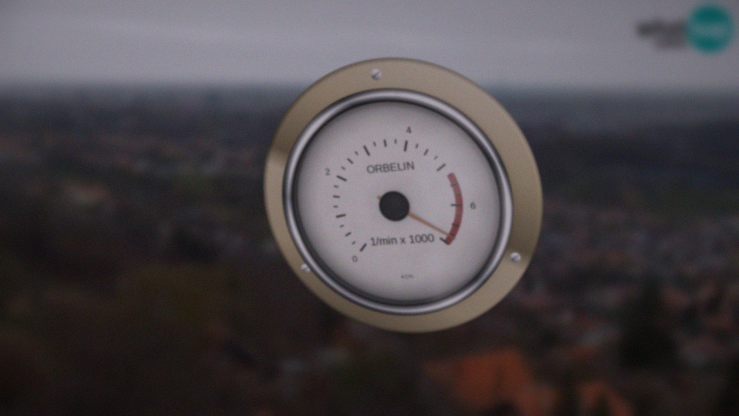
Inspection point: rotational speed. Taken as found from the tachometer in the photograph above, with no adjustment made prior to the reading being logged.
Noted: 6750 rpm
